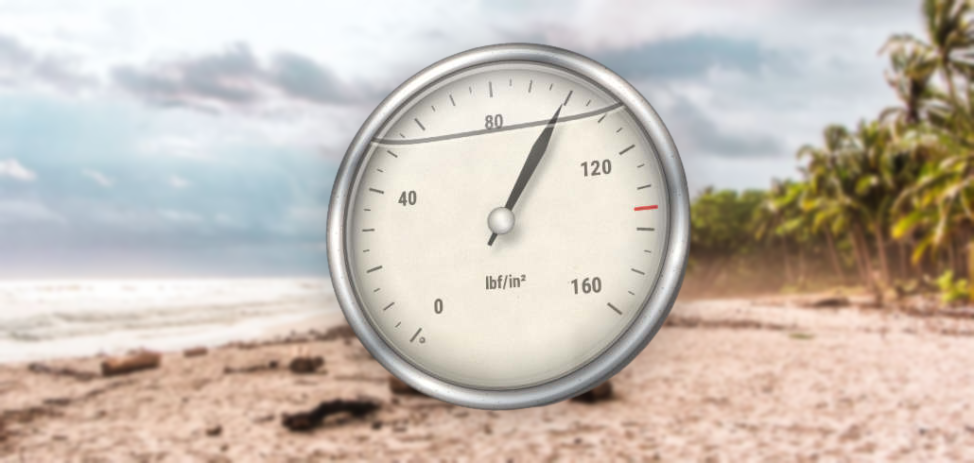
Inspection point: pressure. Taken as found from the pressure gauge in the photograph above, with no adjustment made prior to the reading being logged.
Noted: 100 psi
